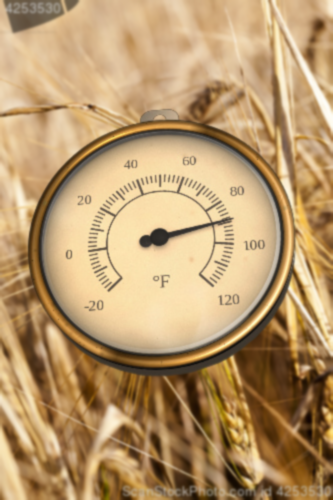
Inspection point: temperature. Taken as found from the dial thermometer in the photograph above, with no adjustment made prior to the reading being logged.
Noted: 90 °F
